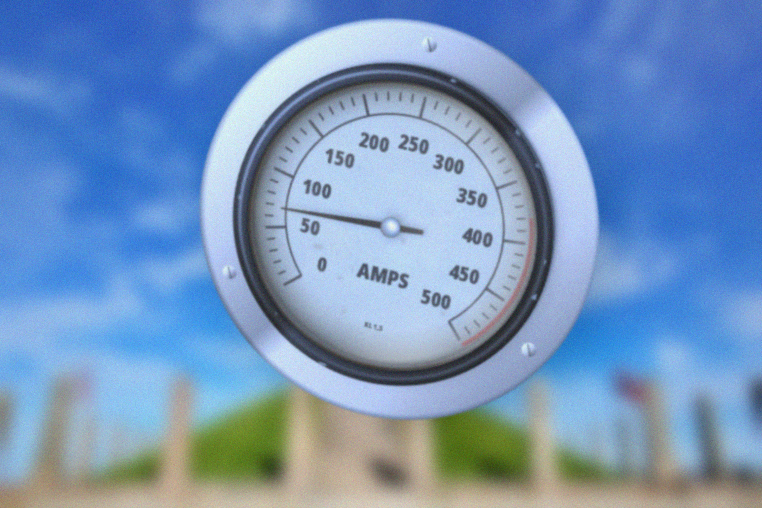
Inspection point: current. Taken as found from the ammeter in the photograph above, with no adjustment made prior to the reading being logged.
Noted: 70 A
